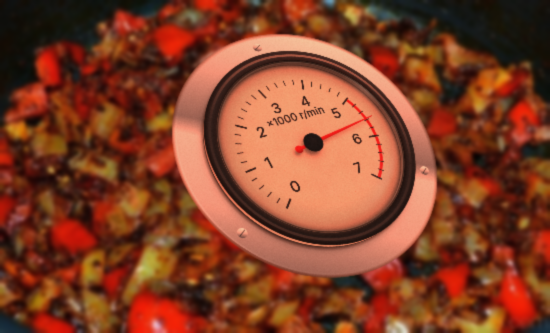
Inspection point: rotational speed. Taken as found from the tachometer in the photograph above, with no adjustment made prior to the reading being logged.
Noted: 5600 rpm
